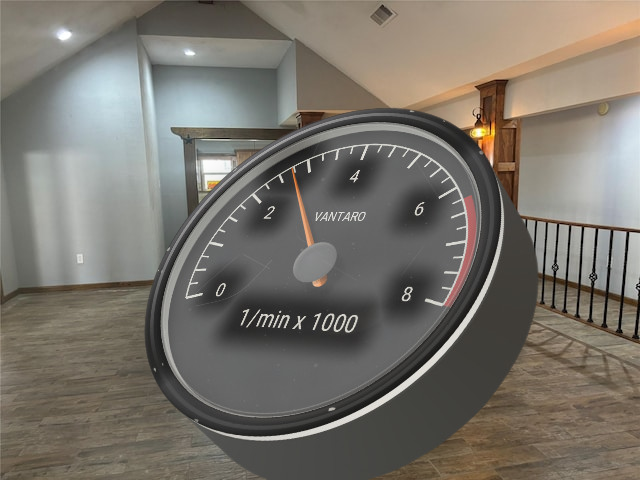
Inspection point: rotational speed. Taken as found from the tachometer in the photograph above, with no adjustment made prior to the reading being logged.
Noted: 2750 rpm
